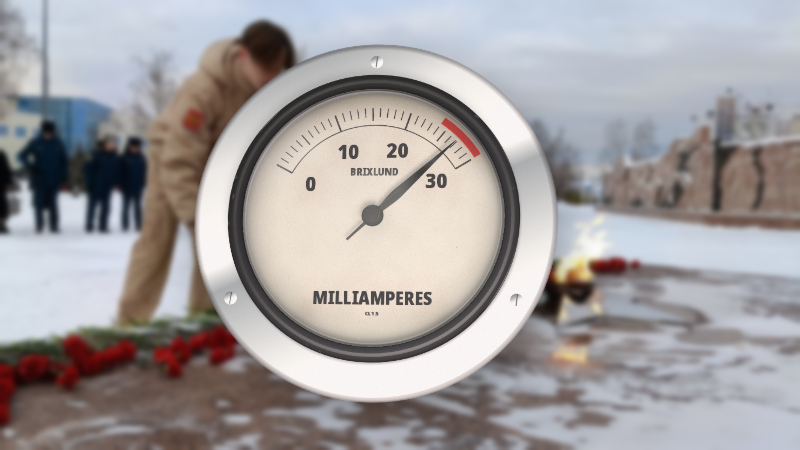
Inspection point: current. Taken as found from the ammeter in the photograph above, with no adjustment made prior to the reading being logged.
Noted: 27 mA
